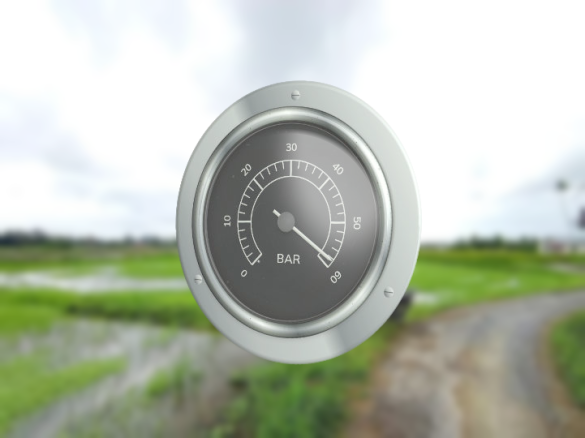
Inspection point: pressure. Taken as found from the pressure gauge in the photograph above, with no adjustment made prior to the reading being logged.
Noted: 58 bar
